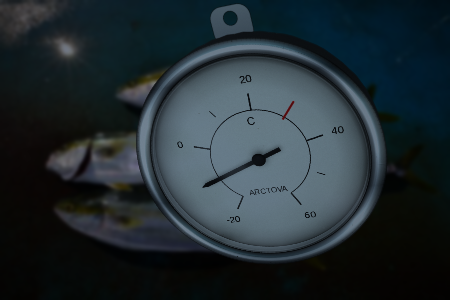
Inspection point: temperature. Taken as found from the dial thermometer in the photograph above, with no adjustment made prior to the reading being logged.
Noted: -10 °C
